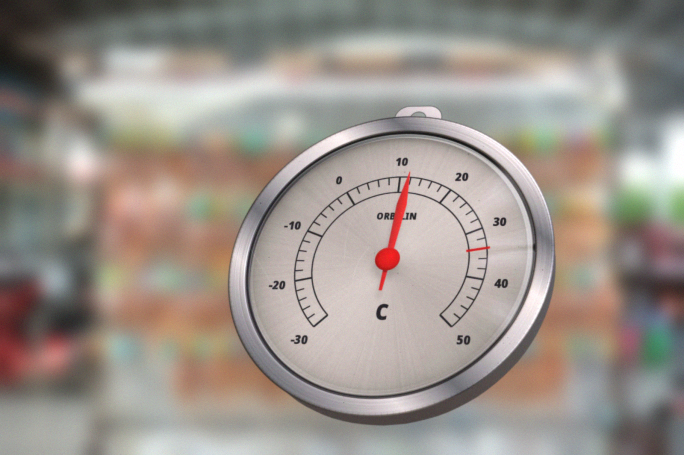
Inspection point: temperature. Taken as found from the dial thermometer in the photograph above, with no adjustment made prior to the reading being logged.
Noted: 12 °C
